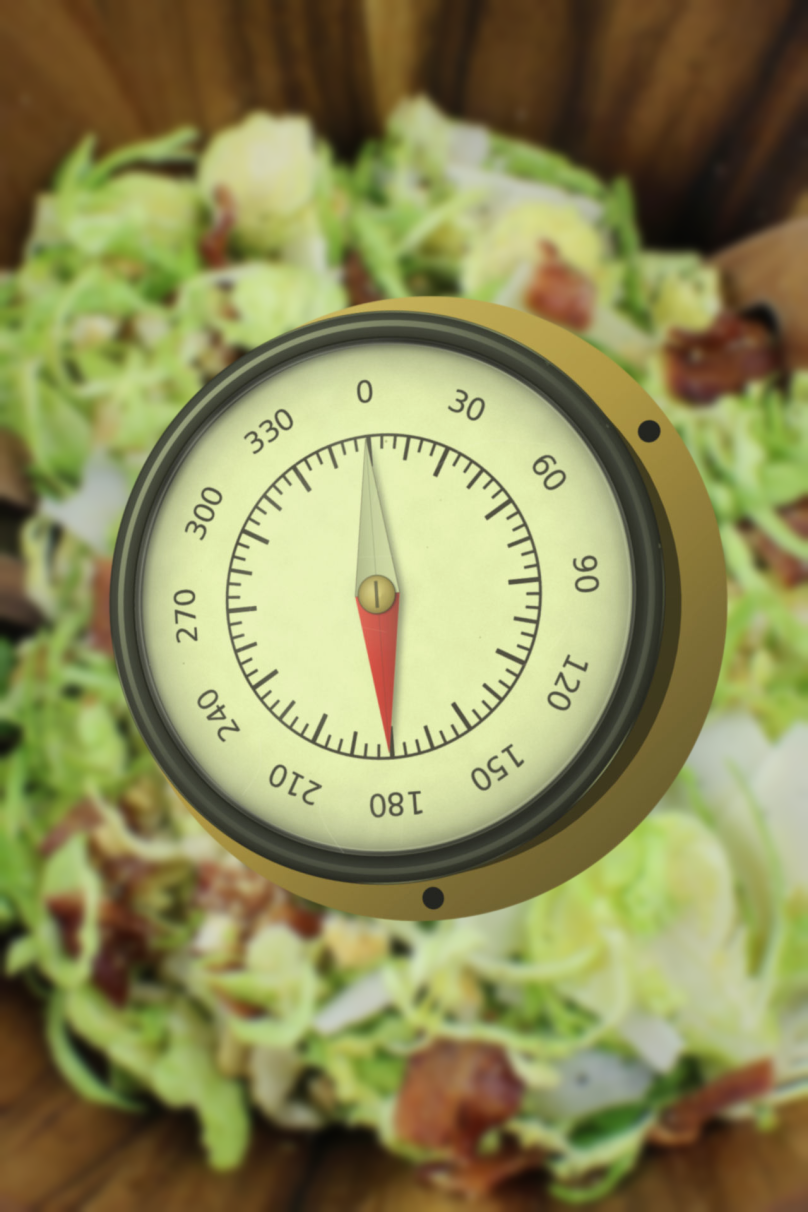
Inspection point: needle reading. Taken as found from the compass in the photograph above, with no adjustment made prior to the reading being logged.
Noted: 180 °
